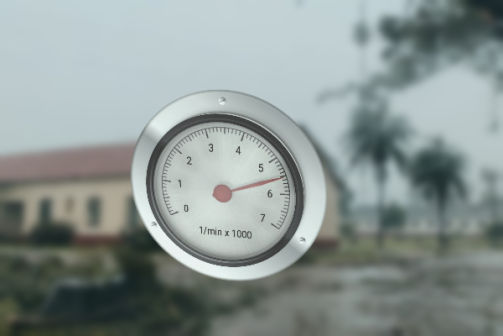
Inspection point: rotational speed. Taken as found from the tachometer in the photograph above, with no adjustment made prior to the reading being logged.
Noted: 5500 rpm
